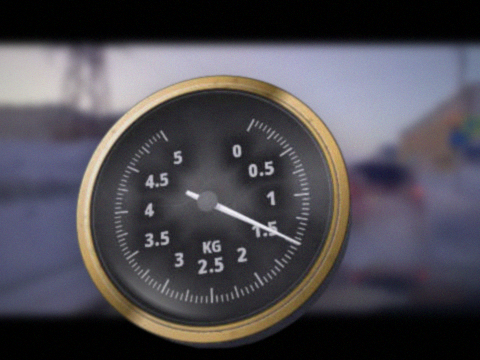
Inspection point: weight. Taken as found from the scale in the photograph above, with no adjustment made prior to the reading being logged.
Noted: 1.5 kg
